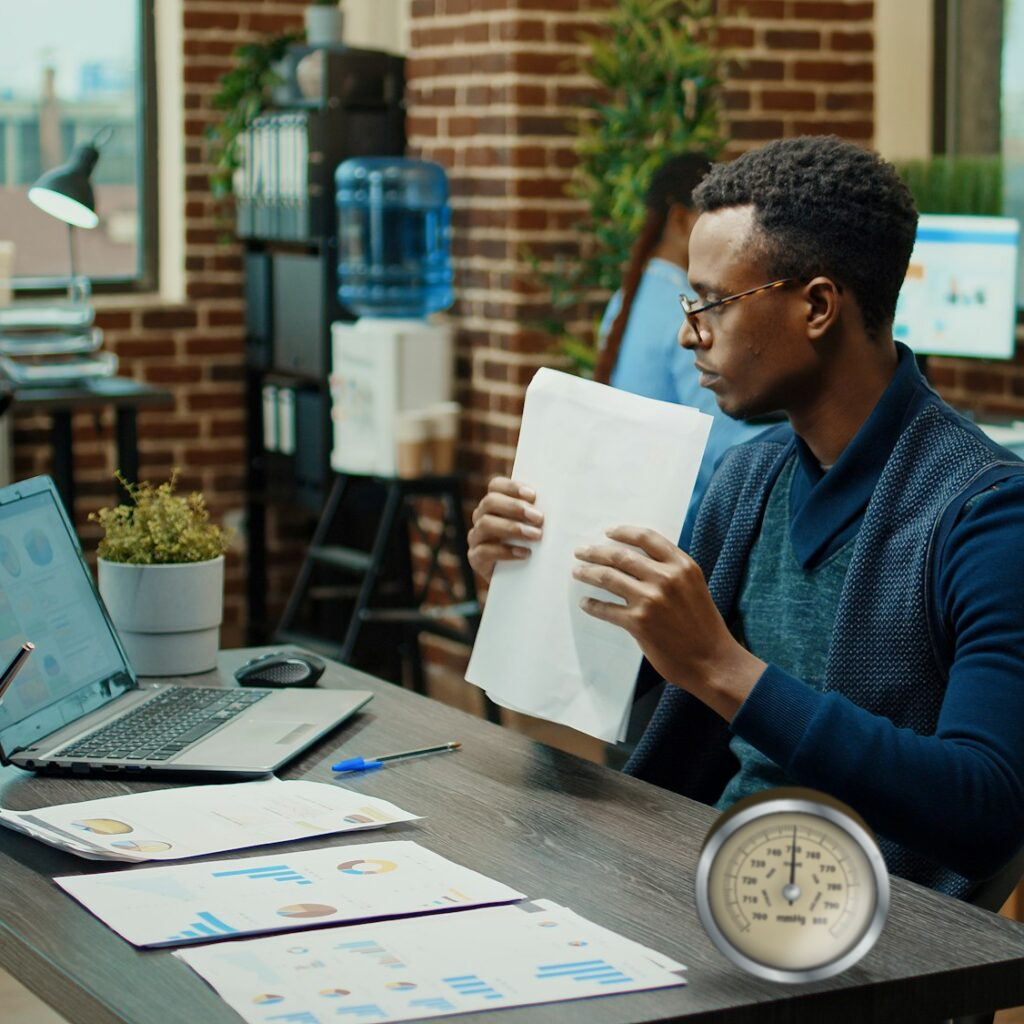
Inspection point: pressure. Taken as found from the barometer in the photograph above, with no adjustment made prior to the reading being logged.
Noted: 750 mmHg
